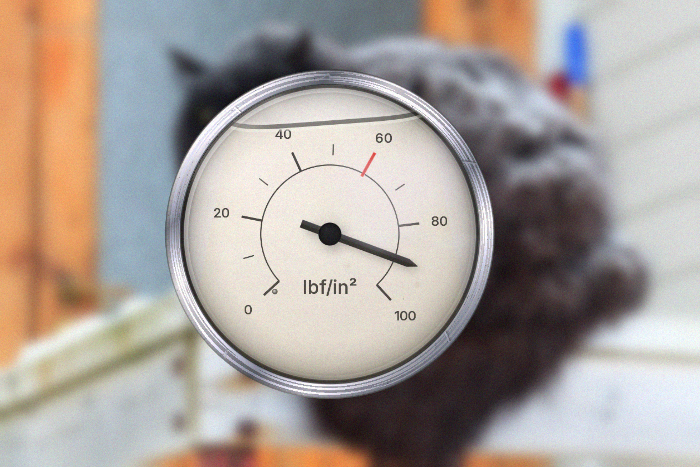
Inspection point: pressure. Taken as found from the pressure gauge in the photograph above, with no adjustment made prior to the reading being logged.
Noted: 90 psi
